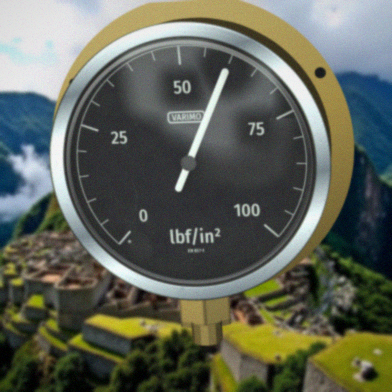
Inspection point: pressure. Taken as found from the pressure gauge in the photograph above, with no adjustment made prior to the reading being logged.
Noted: 60 psi
